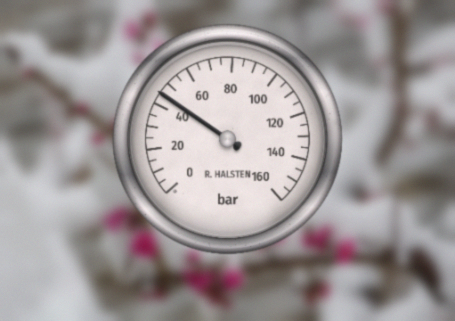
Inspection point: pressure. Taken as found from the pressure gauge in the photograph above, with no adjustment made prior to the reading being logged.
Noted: 45 bar
